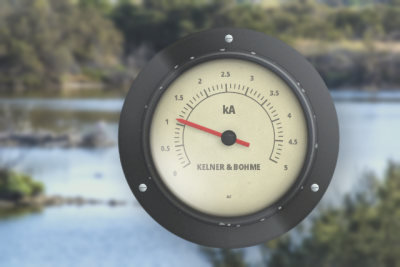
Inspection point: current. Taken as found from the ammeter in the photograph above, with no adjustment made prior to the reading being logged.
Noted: 1.1 kA
